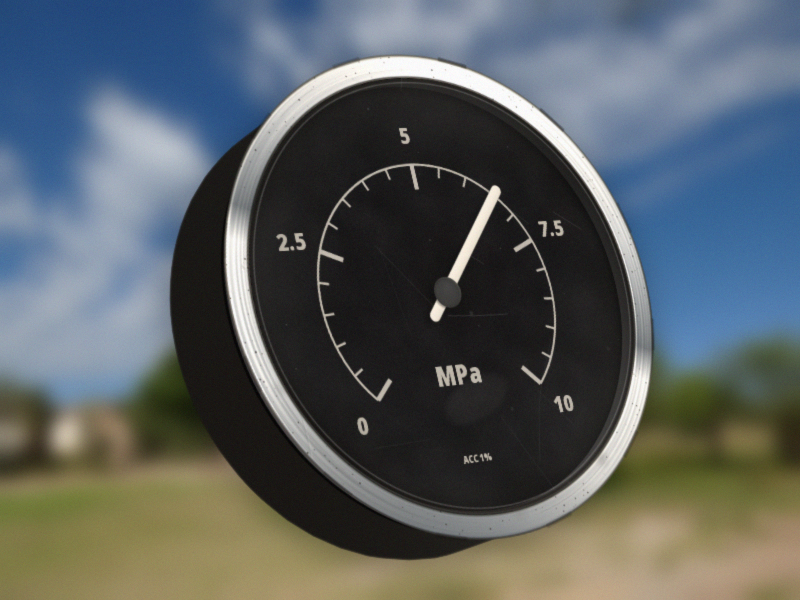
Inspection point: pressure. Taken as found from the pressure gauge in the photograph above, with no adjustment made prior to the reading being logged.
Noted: 6.5 MPa
